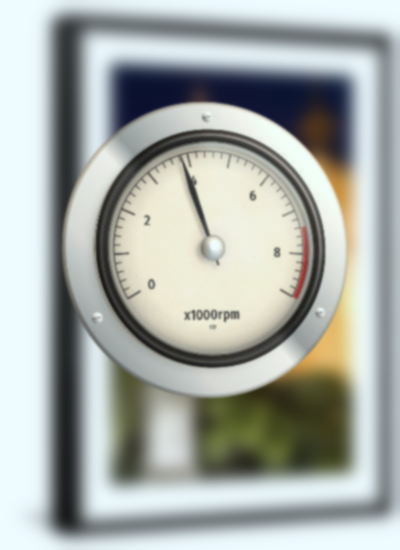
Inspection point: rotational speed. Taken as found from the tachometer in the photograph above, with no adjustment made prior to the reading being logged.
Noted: 3800 rpm
